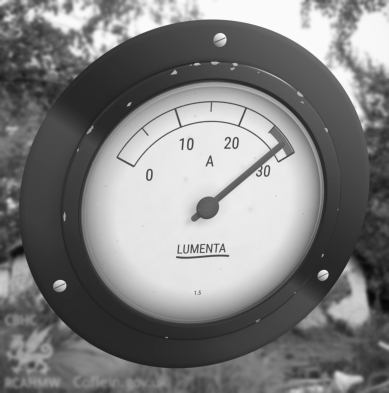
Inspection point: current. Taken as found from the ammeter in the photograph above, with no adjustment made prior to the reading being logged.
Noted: 27.5 A
